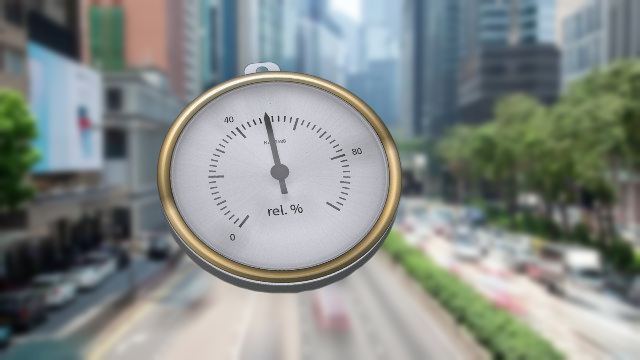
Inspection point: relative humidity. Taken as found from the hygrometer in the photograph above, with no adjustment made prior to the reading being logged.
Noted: 50 %
